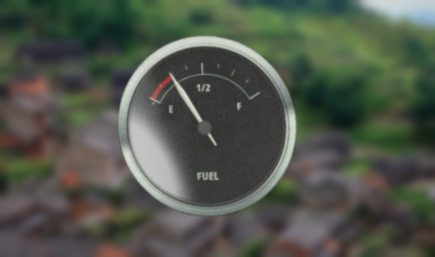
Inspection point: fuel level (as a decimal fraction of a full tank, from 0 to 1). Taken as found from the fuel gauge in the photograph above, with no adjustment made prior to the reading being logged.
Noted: 0.25
